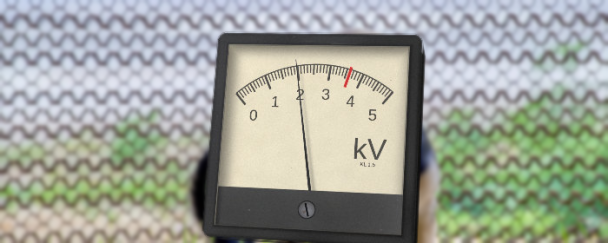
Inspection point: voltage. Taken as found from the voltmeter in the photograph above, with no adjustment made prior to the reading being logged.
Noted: 2 kV
